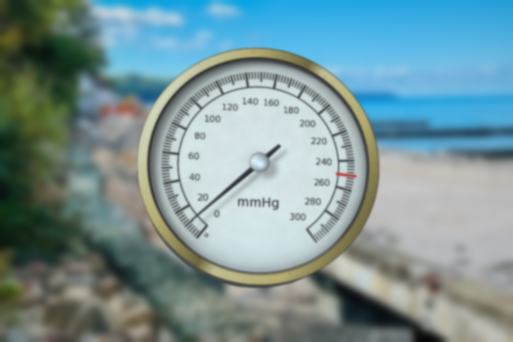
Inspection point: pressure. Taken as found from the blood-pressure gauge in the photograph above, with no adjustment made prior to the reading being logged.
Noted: 10 mmHg
